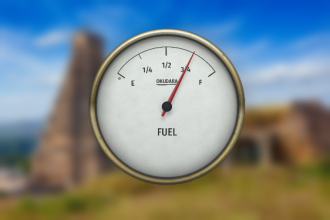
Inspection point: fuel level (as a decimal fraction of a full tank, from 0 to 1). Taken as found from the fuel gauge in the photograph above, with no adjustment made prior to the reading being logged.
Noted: 0.75
